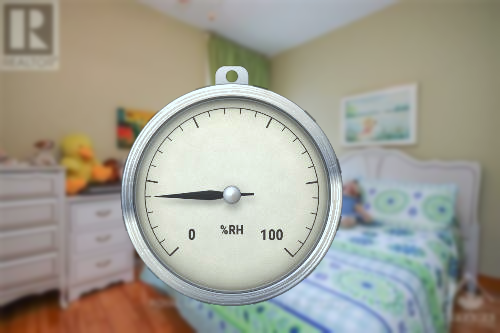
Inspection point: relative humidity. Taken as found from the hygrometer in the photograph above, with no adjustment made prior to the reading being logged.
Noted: 16 %
